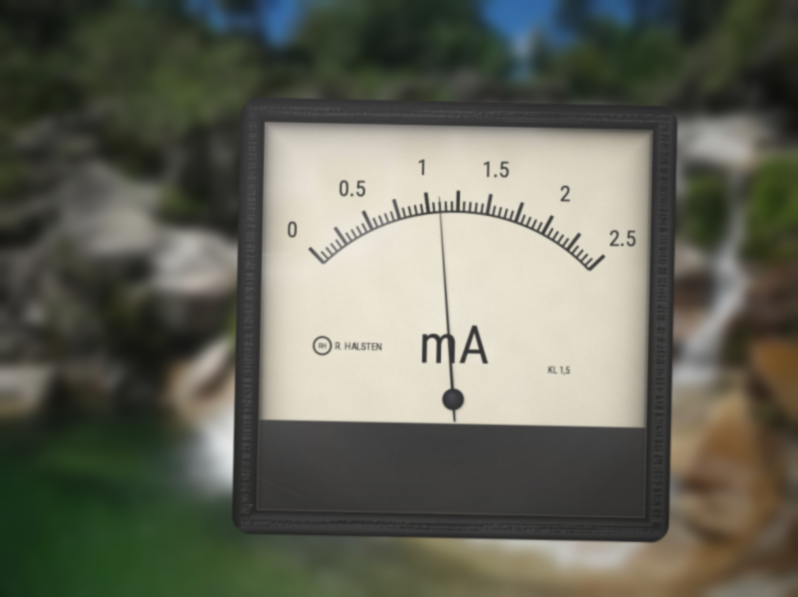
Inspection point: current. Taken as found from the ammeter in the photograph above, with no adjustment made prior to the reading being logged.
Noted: 1.1 mA
